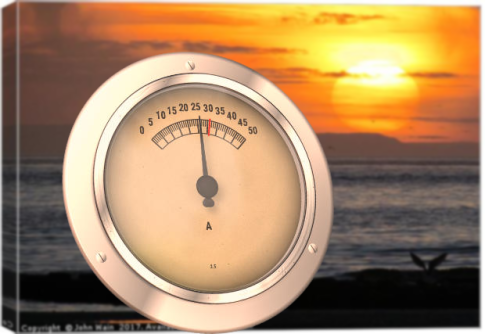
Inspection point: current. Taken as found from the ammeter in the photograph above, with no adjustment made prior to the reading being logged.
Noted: 25 A
